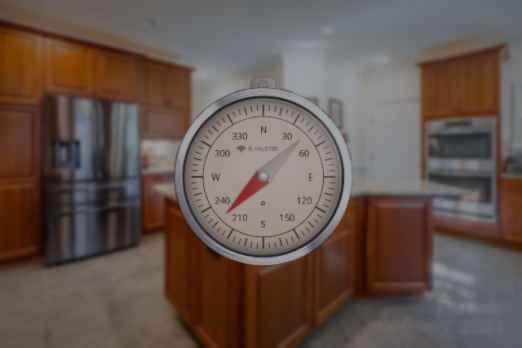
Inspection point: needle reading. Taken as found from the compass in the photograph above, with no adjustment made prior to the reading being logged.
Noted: 225 °
